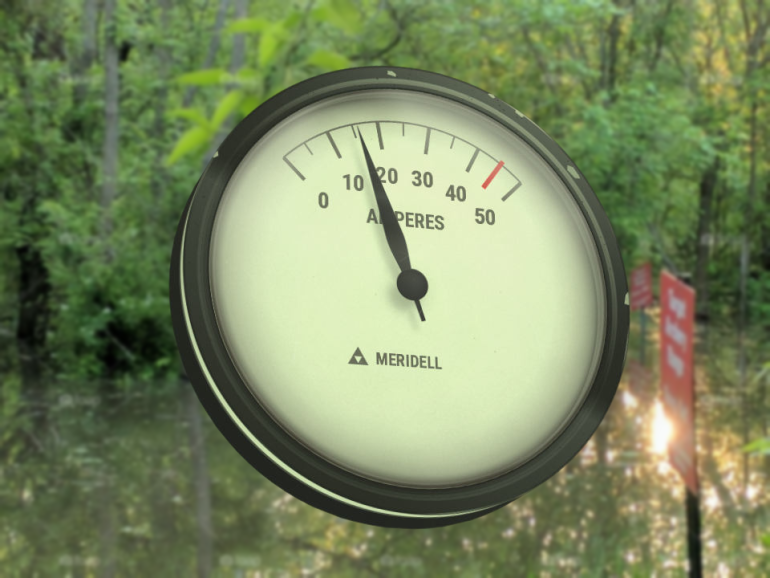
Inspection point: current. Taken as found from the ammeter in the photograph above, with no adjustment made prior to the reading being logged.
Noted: 15 A
